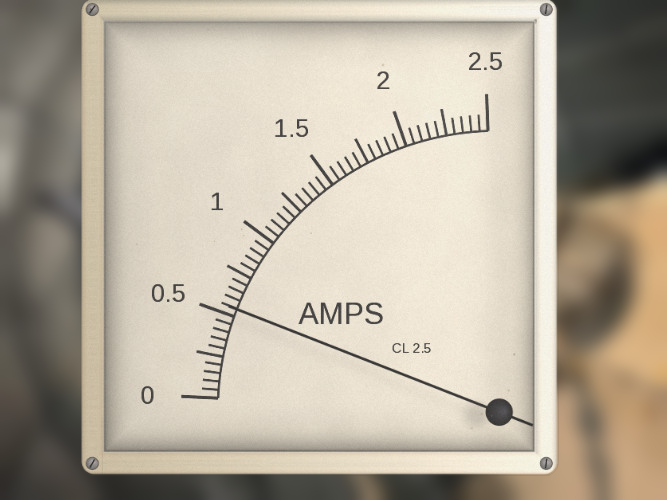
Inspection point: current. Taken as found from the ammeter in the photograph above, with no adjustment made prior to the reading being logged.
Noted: 0.55 A
